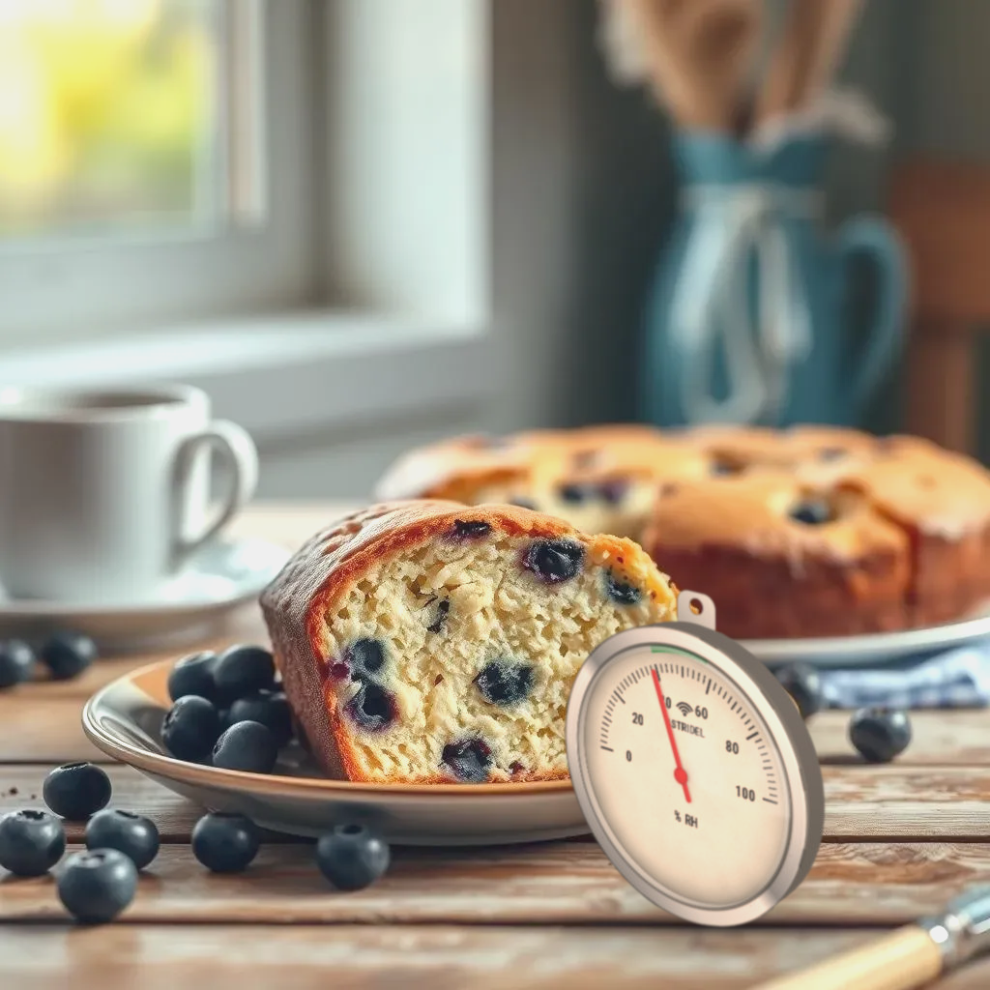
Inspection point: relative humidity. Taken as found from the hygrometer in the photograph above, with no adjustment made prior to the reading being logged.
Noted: 40 %
